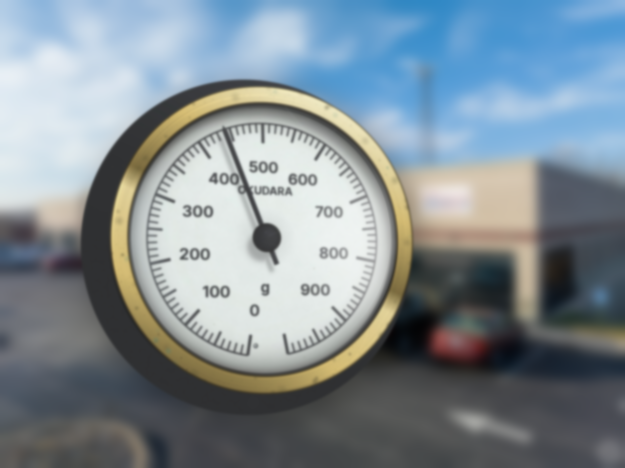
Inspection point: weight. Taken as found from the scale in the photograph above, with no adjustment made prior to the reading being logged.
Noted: 440 g
